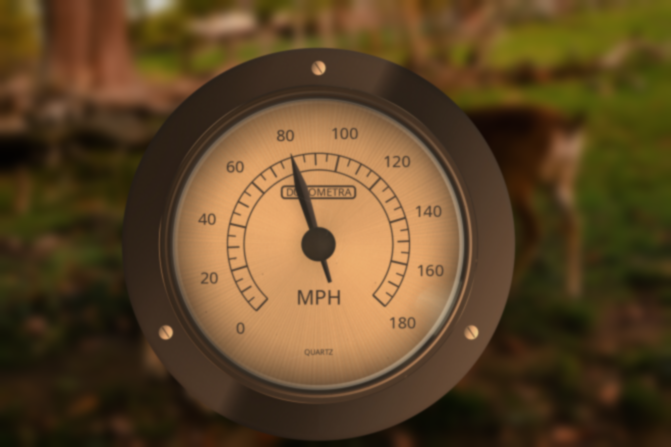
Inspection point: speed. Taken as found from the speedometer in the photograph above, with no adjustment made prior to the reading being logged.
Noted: 80 mph
